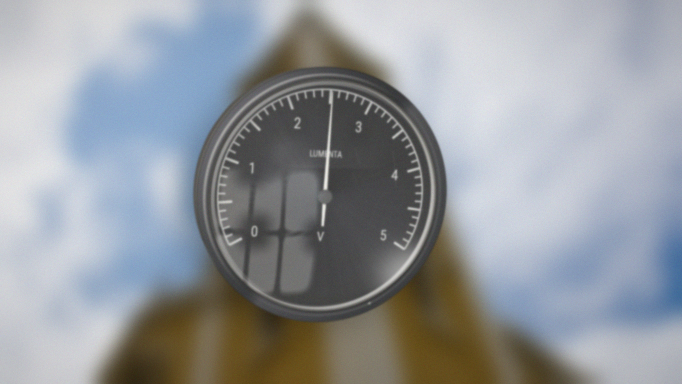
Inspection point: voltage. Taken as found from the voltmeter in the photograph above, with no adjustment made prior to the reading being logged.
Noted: 2.5 V
